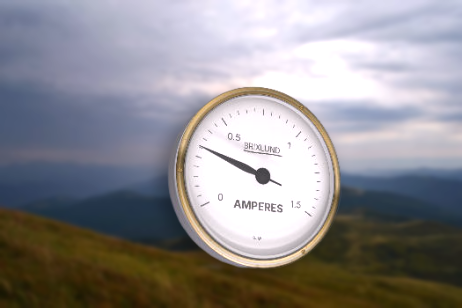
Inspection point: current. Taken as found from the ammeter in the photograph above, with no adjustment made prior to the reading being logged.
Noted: 0.3 A
